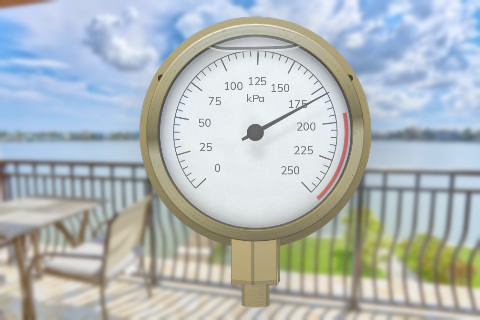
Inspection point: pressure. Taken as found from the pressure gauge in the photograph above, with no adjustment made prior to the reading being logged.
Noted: 180 kPa
